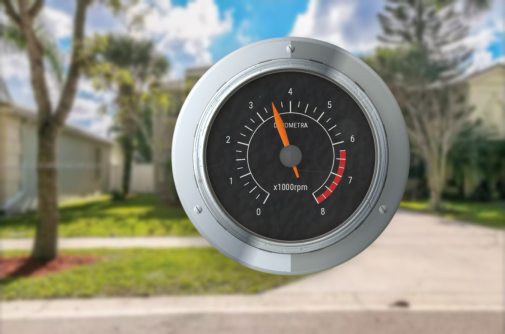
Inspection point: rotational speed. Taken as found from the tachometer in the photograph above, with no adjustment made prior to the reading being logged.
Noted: 3500 rpm
